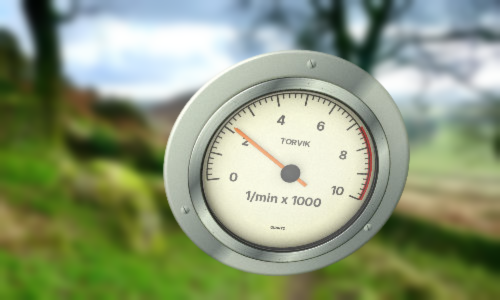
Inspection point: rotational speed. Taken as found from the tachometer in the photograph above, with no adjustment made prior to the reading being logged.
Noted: 2200 rpm
